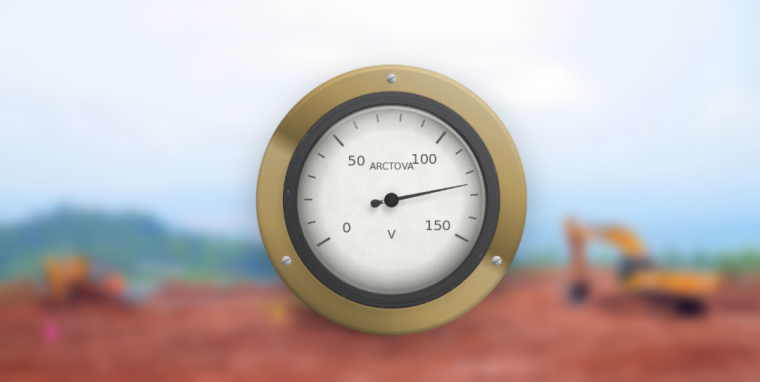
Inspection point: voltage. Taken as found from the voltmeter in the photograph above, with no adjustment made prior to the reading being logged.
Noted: 125 V
